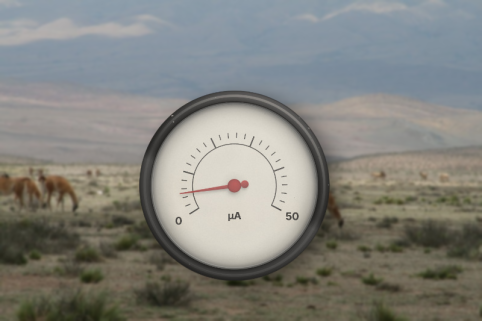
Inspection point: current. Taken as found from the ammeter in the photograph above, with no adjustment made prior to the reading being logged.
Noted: 5 µA
